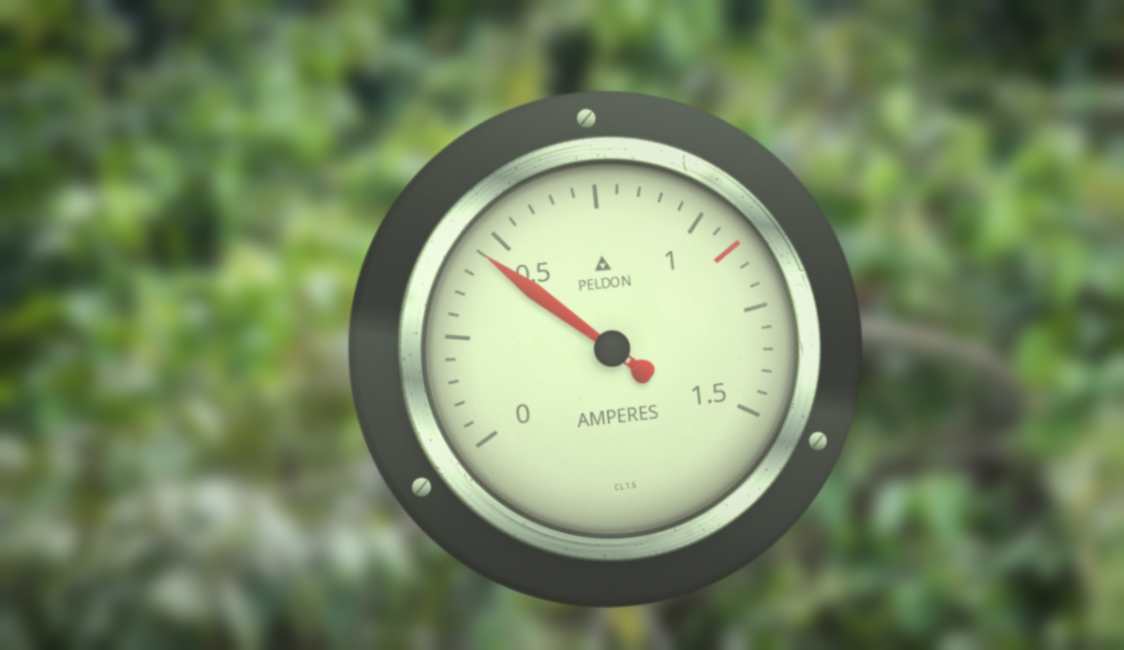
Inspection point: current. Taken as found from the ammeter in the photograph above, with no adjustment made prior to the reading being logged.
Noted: 0.45 A
